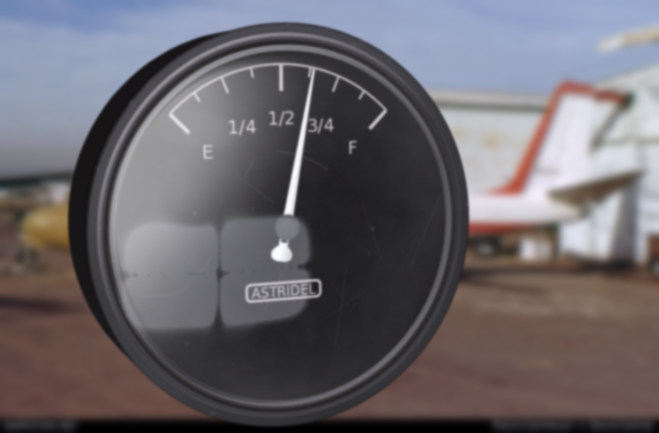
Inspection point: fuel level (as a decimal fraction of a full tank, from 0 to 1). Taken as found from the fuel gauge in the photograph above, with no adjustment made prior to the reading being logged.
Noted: 0.625
